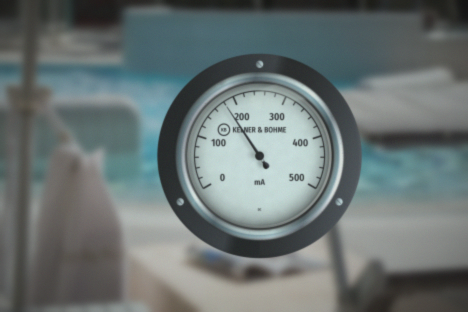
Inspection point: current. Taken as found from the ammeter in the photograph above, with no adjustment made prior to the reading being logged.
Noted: 180 mA
